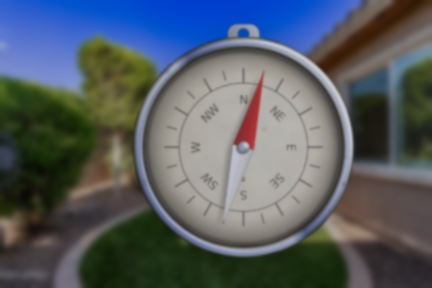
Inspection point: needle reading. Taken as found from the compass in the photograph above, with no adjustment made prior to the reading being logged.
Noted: 15 °
